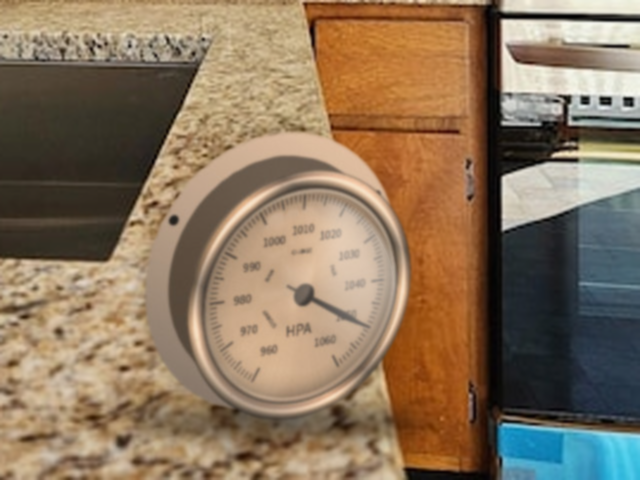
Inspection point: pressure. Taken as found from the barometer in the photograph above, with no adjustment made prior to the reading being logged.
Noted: 1050 hPa
